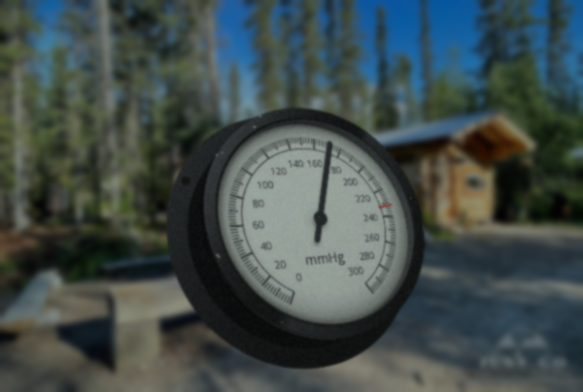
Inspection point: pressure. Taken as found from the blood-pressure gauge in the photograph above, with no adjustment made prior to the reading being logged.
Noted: 170 mmHg
